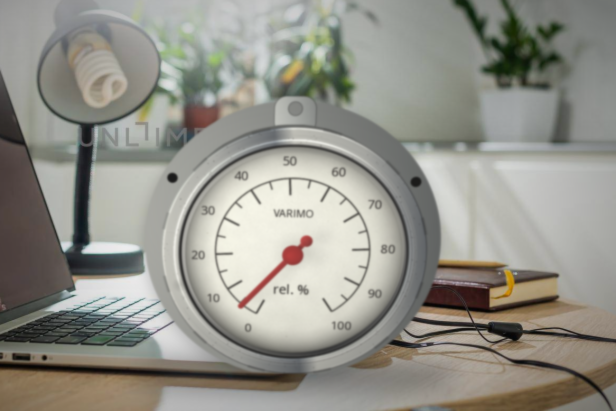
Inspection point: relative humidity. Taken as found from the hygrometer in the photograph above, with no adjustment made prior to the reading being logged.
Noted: 5 %
